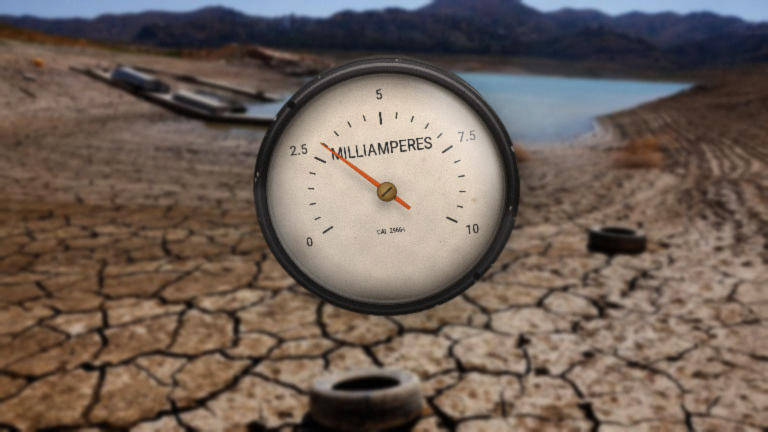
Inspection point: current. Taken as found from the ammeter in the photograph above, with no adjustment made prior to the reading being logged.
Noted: 3 mA
